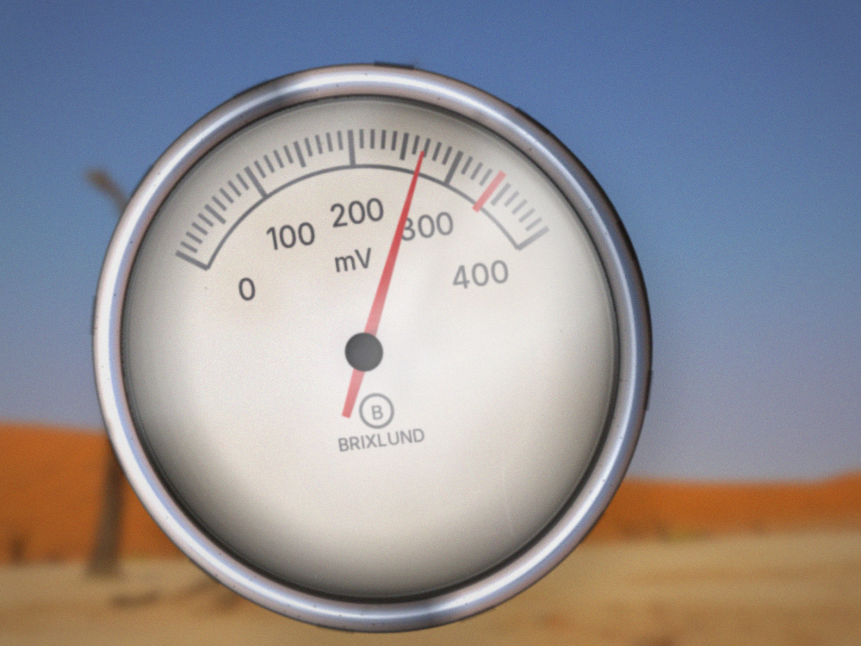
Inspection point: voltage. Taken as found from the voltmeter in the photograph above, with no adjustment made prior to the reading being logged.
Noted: 270 mV
